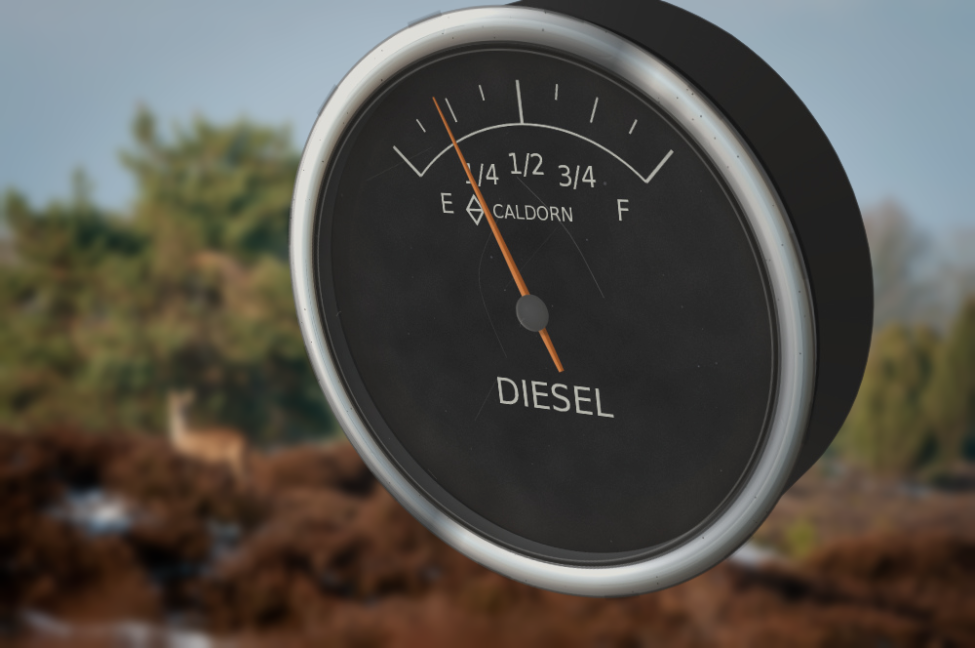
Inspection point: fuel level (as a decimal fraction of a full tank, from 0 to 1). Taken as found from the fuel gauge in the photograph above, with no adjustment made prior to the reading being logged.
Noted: 0.25
